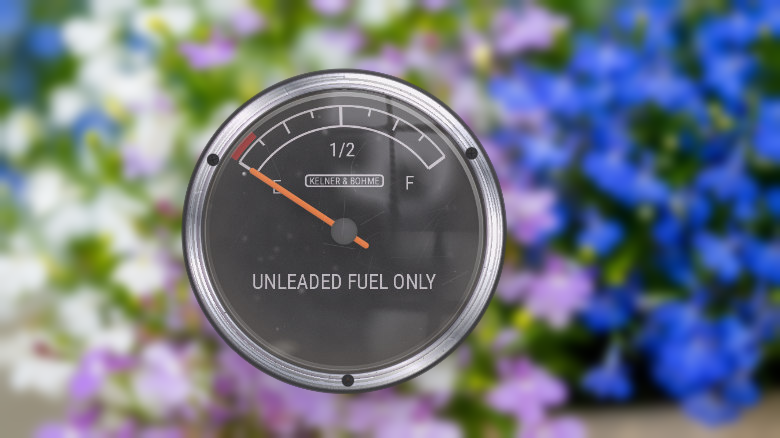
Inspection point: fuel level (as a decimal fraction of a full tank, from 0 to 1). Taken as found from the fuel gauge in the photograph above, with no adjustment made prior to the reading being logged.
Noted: 0
